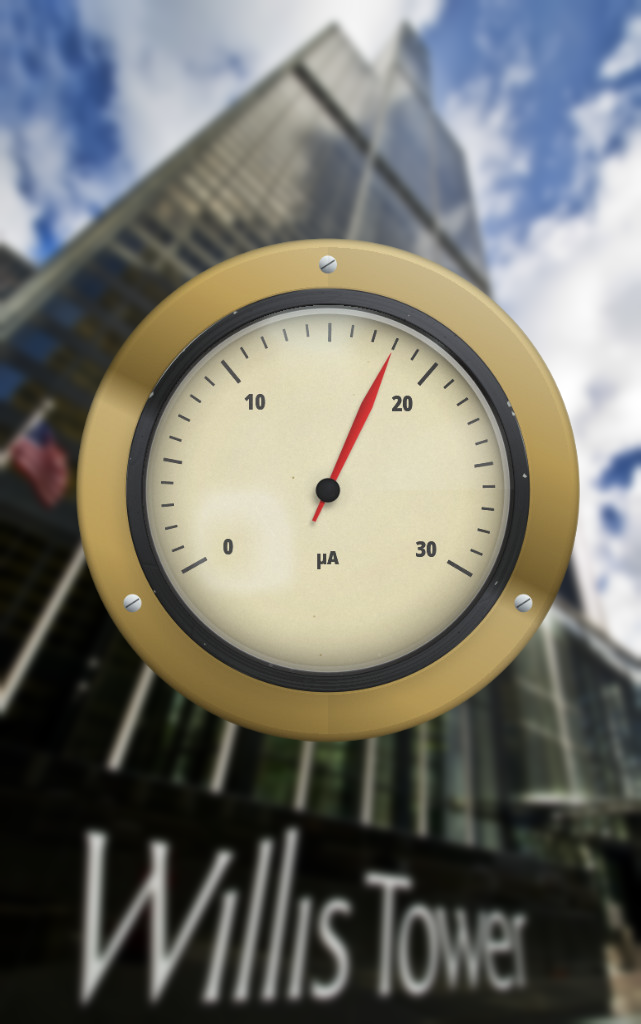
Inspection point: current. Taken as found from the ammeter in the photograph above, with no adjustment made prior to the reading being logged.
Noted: 18 µA
